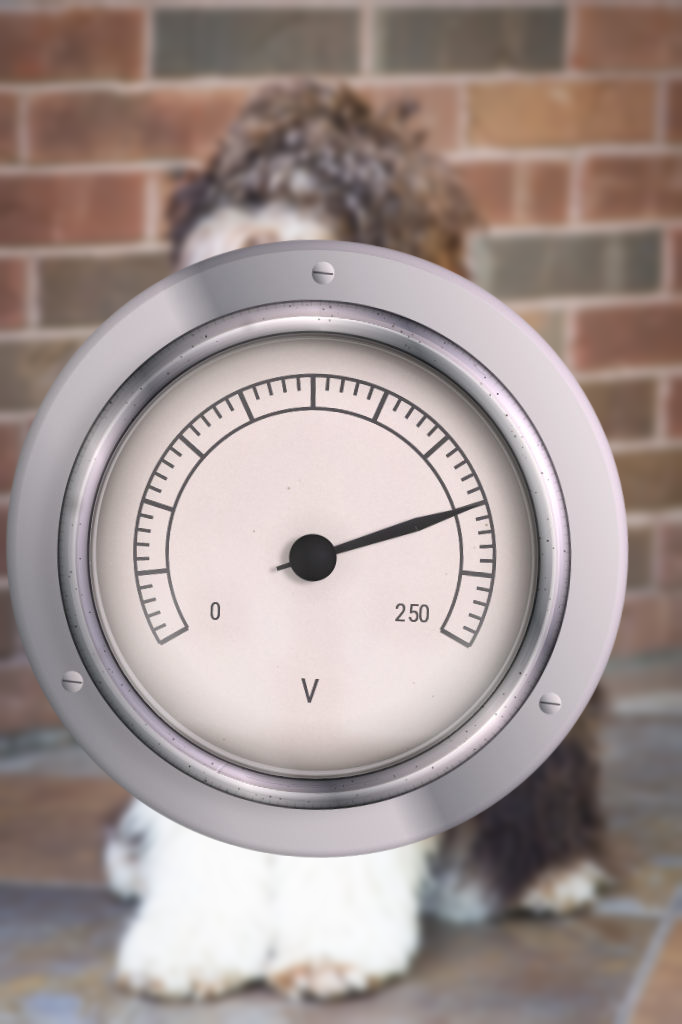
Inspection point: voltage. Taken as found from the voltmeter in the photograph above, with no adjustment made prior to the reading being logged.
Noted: 200 V
